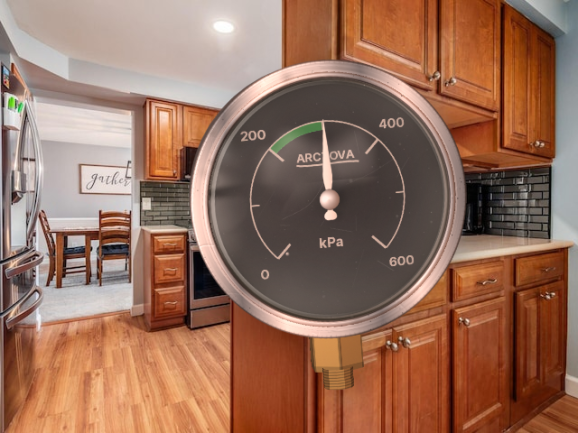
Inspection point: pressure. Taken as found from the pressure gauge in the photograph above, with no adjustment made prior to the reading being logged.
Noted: 300 kPa
